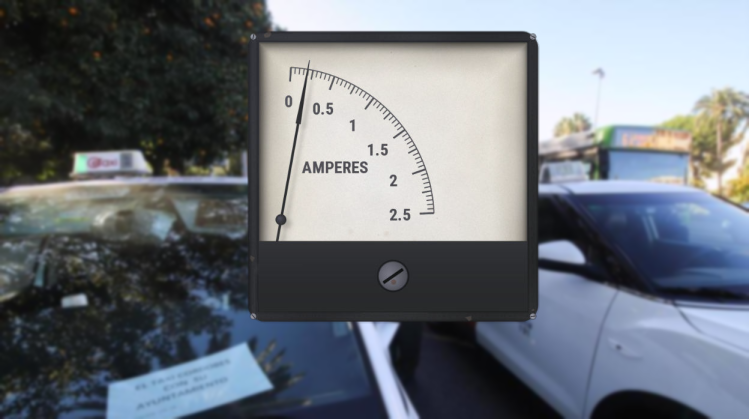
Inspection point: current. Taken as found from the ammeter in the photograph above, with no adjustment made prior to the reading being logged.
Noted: 0.2 A
